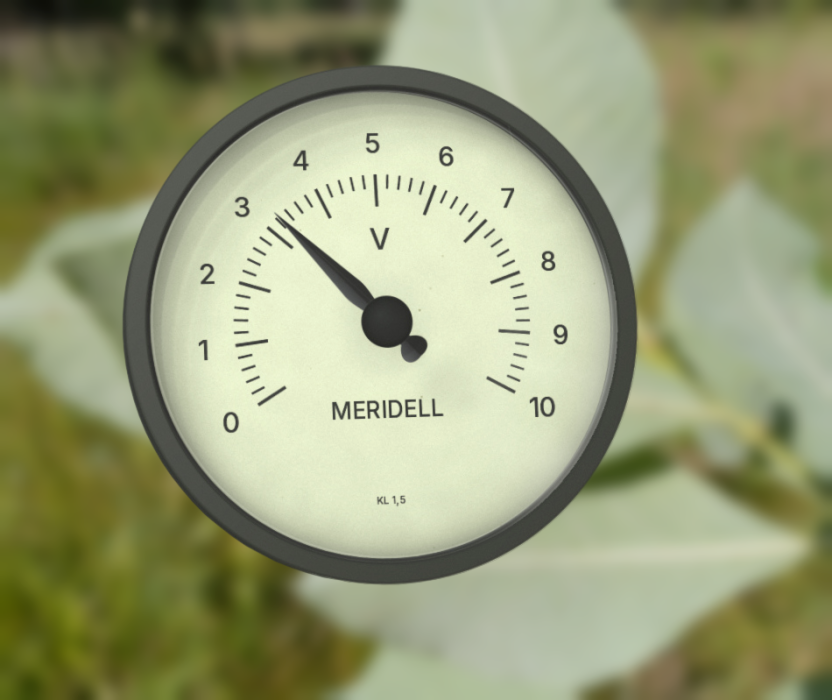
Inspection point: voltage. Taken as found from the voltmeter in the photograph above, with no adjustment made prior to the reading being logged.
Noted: 3.2 V
